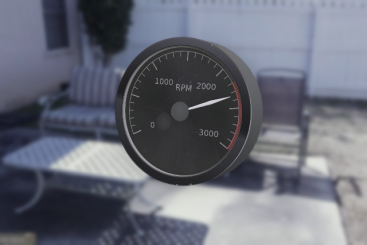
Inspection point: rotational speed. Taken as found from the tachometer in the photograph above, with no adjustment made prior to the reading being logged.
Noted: 2350 rpm
